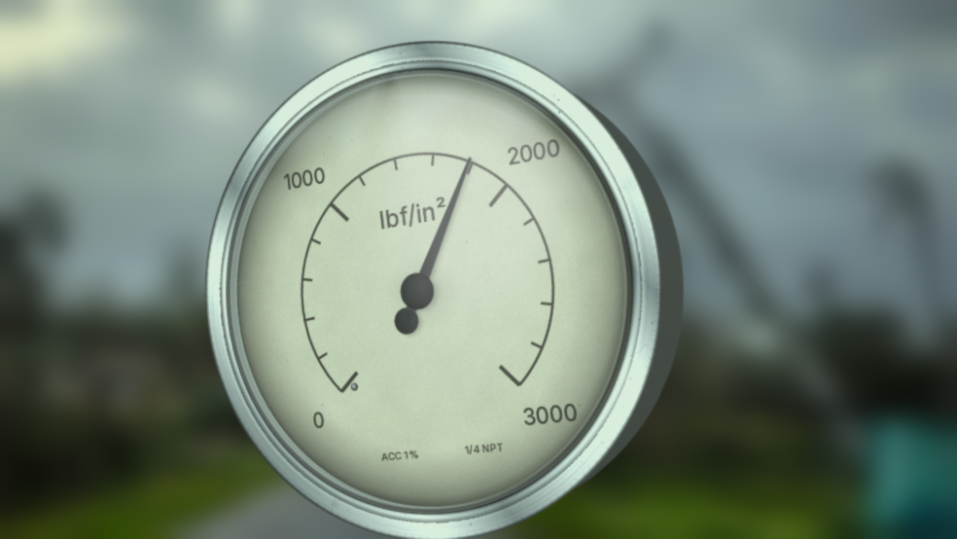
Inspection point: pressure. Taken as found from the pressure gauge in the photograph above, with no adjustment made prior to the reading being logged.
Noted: 1800 psi
